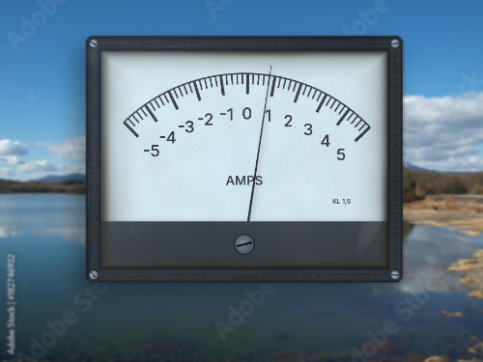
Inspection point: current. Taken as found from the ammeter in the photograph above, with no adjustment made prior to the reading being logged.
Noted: 0.8 A
